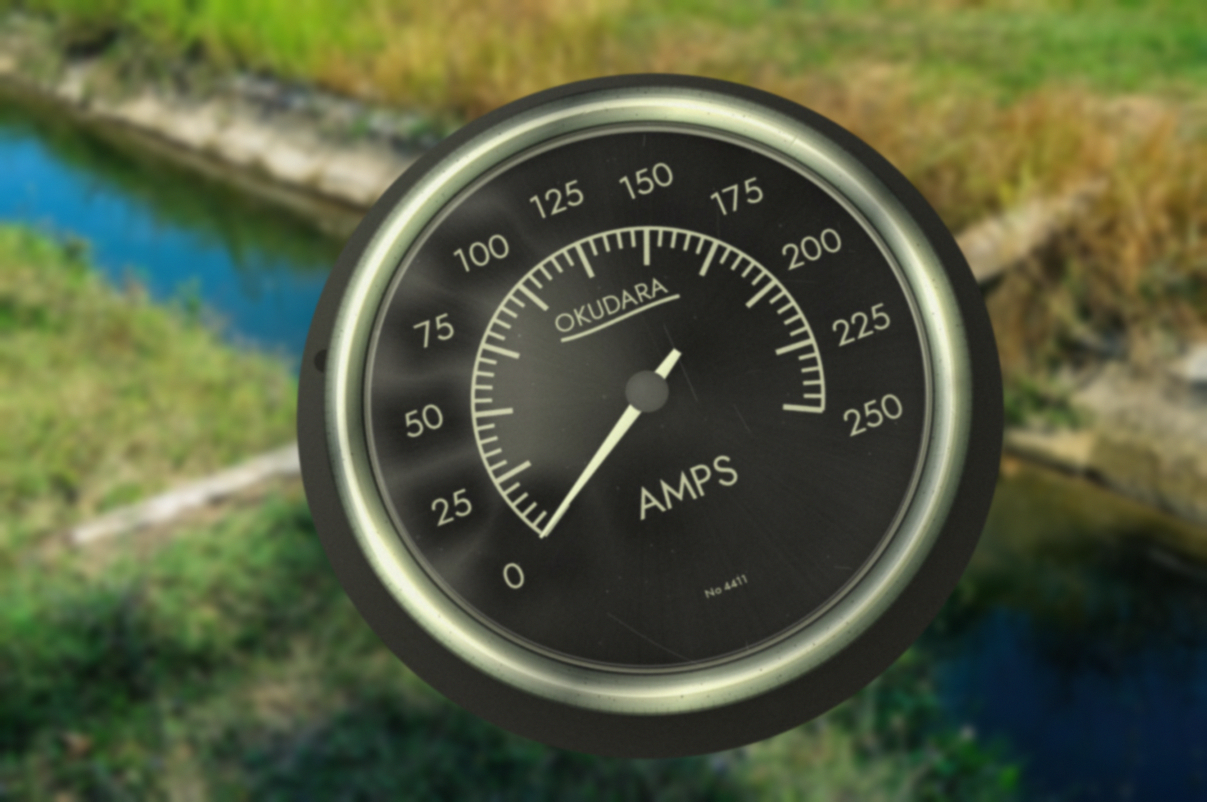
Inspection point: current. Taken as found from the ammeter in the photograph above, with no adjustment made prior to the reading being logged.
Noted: 0 A
